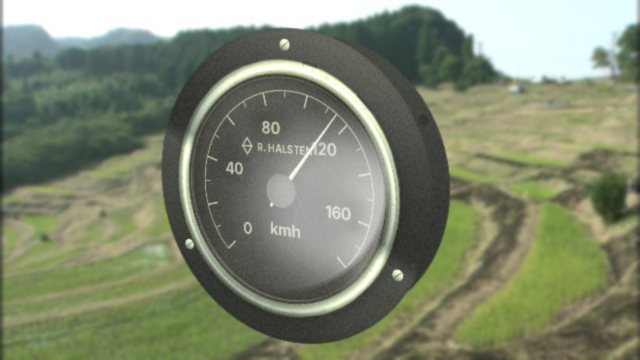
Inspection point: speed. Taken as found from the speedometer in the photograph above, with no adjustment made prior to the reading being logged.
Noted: 115 km/h
